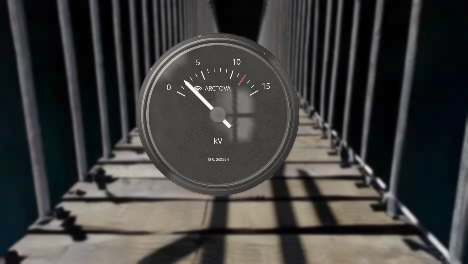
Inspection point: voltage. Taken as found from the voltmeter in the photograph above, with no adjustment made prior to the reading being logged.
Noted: 2 kV
